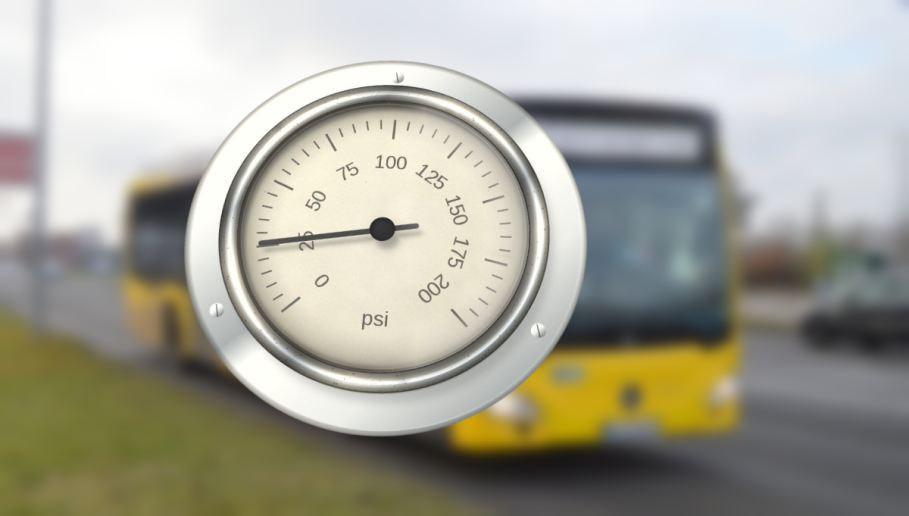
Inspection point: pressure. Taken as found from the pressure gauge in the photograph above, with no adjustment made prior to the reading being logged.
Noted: 25 psi
